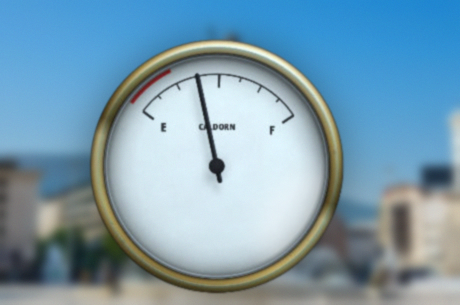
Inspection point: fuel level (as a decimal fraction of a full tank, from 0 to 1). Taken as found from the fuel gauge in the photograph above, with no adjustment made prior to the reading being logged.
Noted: 0.375
